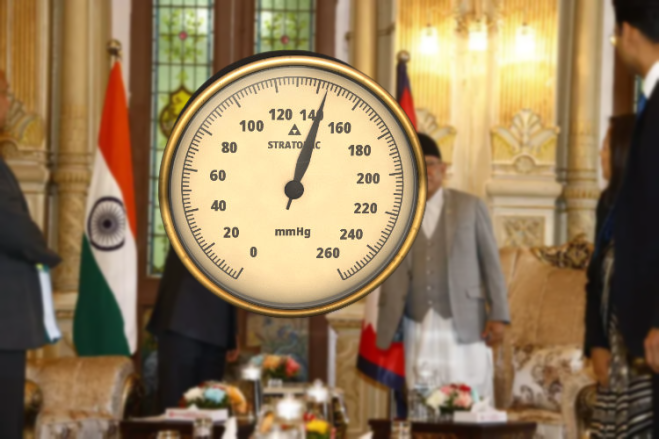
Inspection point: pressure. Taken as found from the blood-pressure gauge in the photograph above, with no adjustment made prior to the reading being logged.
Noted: 144 mmHg
